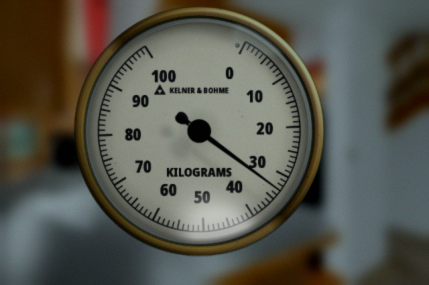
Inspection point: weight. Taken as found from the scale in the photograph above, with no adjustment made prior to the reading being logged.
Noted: 33 kg
